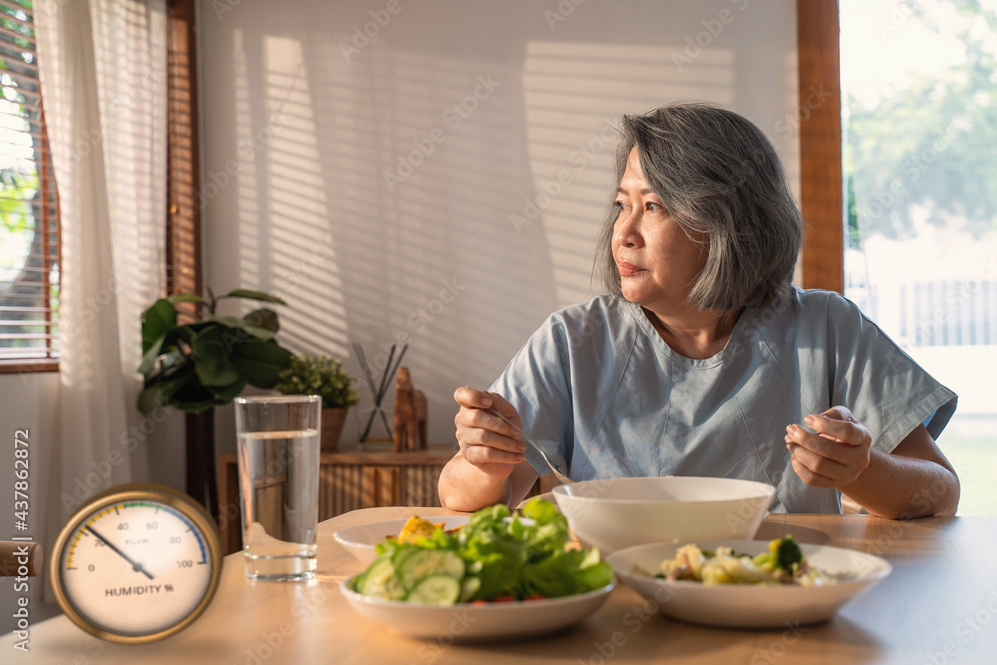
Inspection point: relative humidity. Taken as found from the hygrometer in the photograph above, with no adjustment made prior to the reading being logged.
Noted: 24 %
